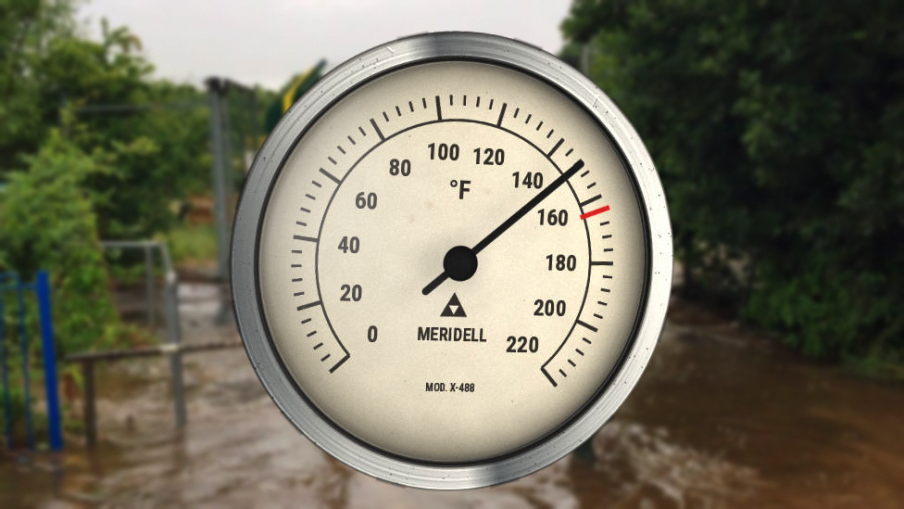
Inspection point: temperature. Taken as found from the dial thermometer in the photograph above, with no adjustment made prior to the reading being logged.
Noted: 148 °F
